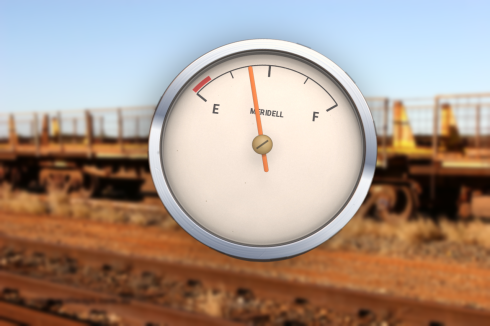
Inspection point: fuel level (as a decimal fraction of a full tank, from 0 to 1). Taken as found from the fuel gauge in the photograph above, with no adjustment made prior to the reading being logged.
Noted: 0.375
